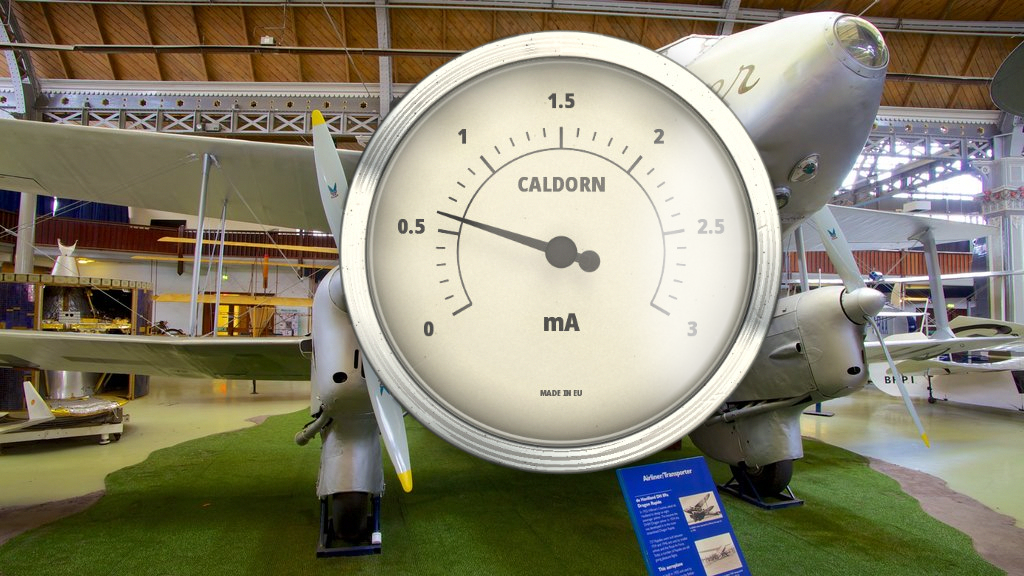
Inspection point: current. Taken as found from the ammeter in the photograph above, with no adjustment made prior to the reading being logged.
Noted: 0.6 mA
